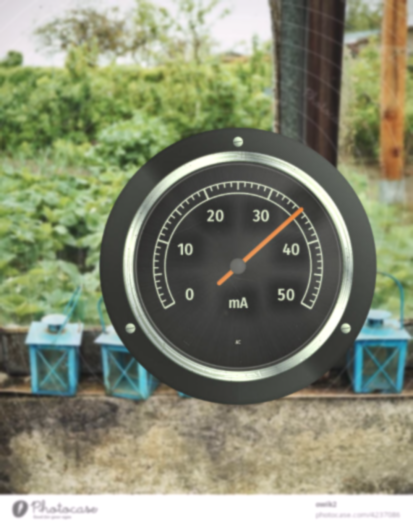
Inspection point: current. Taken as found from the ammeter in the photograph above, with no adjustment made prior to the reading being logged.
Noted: 35 mA
